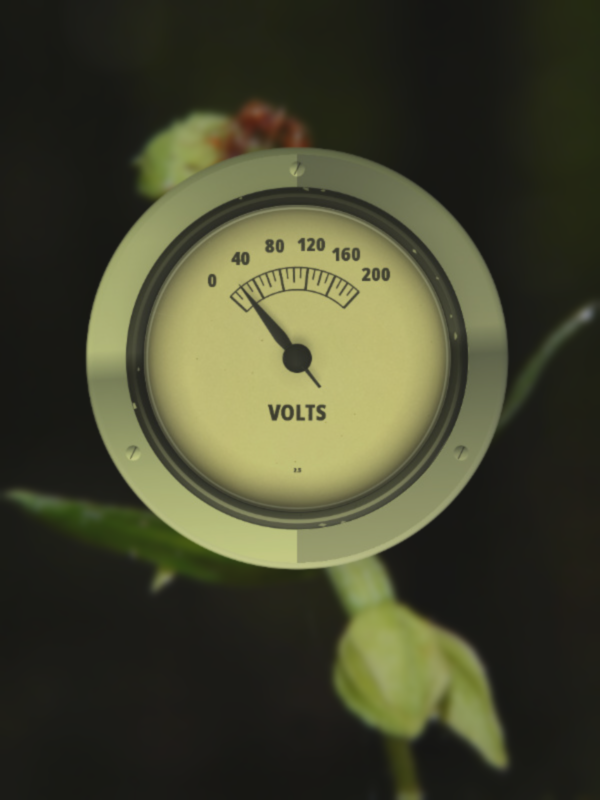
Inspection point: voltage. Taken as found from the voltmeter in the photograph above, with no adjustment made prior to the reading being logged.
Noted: 20 V
